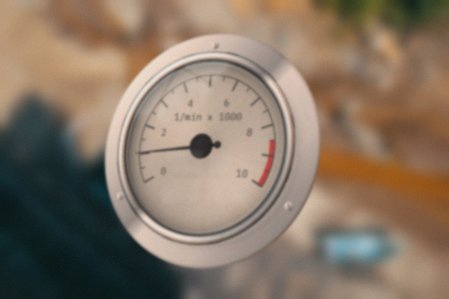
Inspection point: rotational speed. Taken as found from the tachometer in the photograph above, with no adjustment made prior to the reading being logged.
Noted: 1000 rpm
